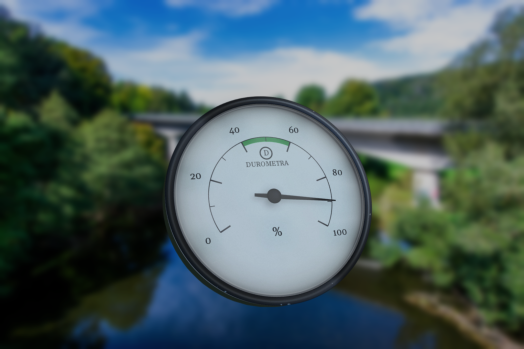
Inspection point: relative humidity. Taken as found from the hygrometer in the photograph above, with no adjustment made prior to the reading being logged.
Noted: 90 %
